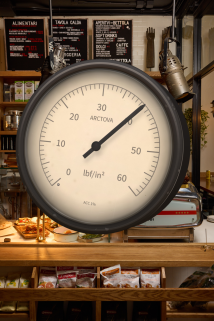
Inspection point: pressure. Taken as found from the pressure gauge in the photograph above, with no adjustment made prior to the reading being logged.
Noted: 40 psi
